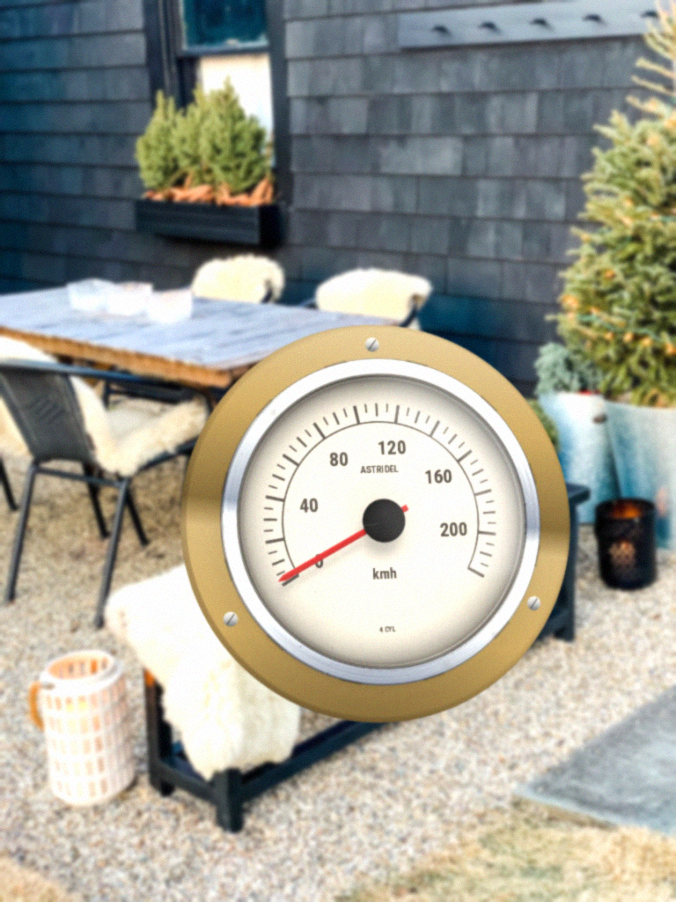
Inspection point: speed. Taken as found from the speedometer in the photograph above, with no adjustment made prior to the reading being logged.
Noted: 2.5 km/h
